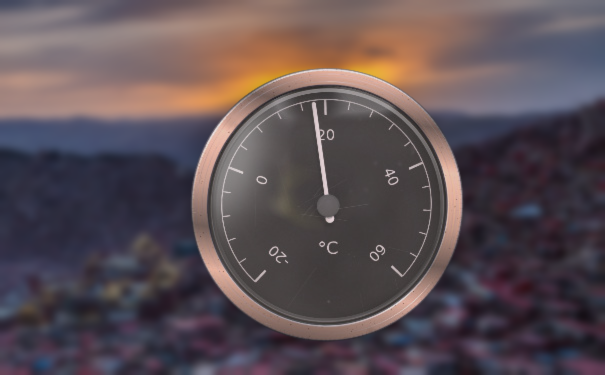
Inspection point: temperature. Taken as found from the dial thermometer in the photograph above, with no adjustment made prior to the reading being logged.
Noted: 18 °C
